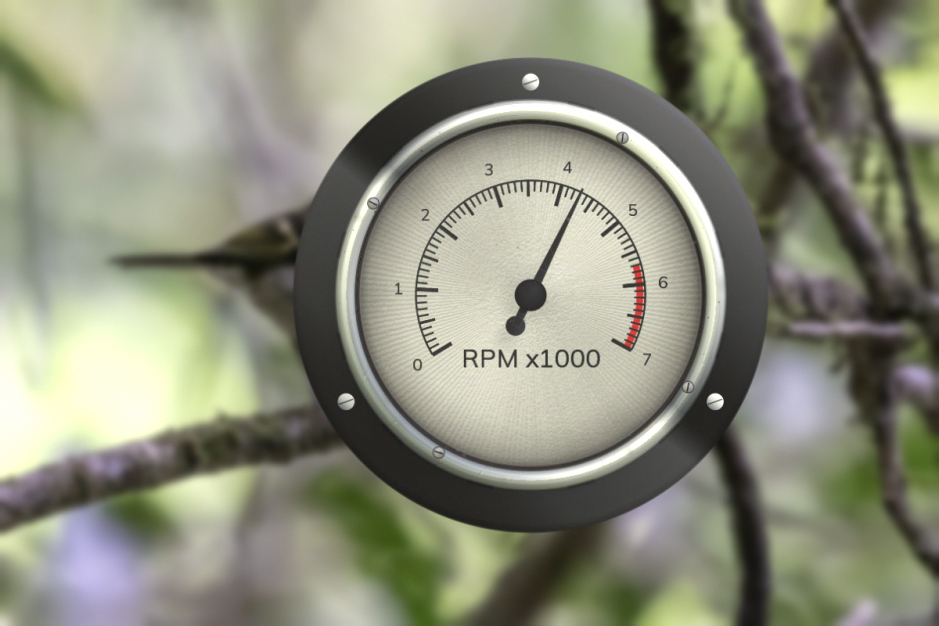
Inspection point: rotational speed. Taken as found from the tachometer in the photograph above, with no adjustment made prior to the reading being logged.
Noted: 4300 rpm
